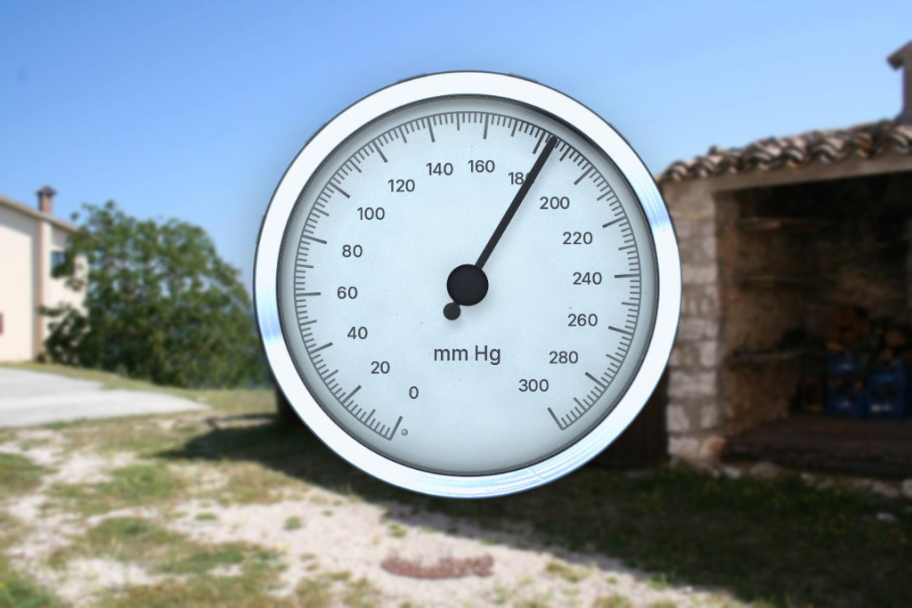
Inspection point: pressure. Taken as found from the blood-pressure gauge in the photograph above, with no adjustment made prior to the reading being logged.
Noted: 184 mmHg
